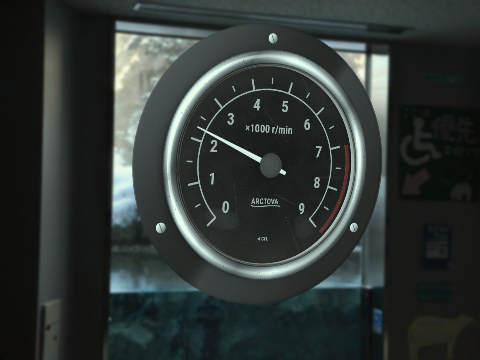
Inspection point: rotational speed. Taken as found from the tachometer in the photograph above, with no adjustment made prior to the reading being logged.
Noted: 2250 rpm
